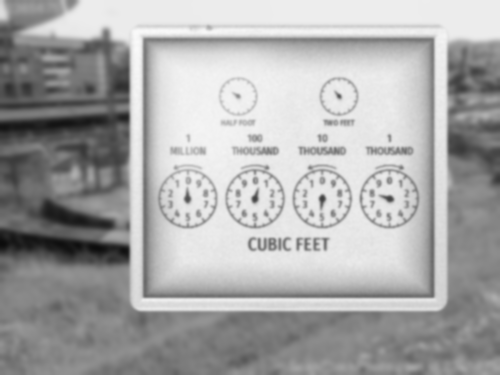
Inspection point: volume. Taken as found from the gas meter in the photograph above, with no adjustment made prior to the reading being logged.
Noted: 4800 ft³
